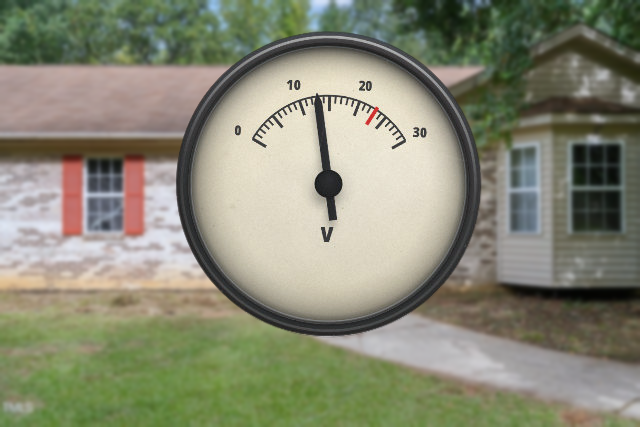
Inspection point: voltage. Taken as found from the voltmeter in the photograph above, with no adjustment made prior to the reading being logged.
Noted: 13 V
